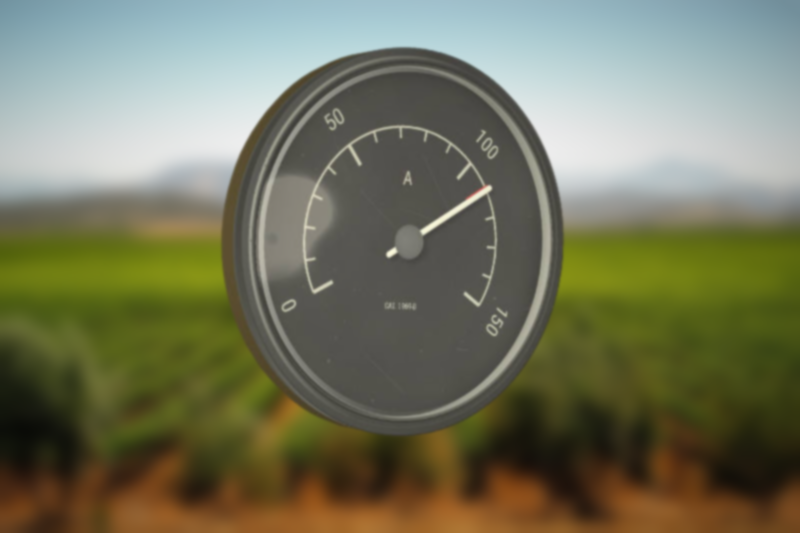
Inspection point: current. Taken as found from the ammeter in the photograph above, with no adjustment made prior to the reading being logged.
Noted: 110 A
